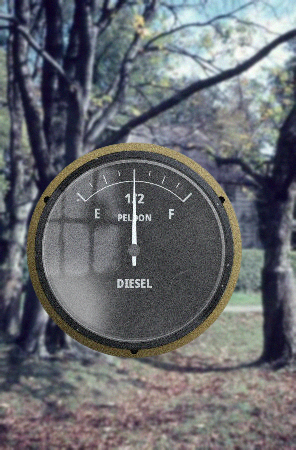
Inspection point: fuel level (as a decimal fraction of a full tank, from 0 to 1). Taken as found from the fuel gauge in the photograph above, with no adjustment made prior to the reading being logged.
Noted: 0.5
